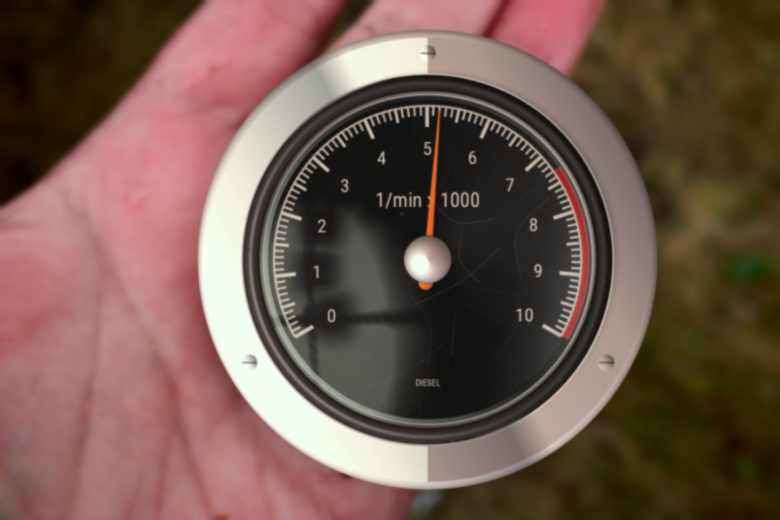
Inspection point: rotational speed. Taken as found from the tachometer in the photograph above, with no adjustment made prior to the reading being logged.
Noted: 5200 rpm
